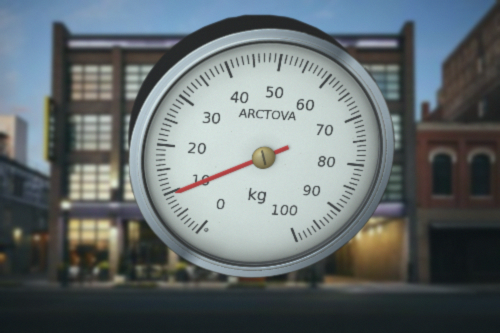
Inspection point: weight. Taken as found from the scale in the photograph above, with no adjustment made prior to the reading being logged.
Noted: 10 kg
